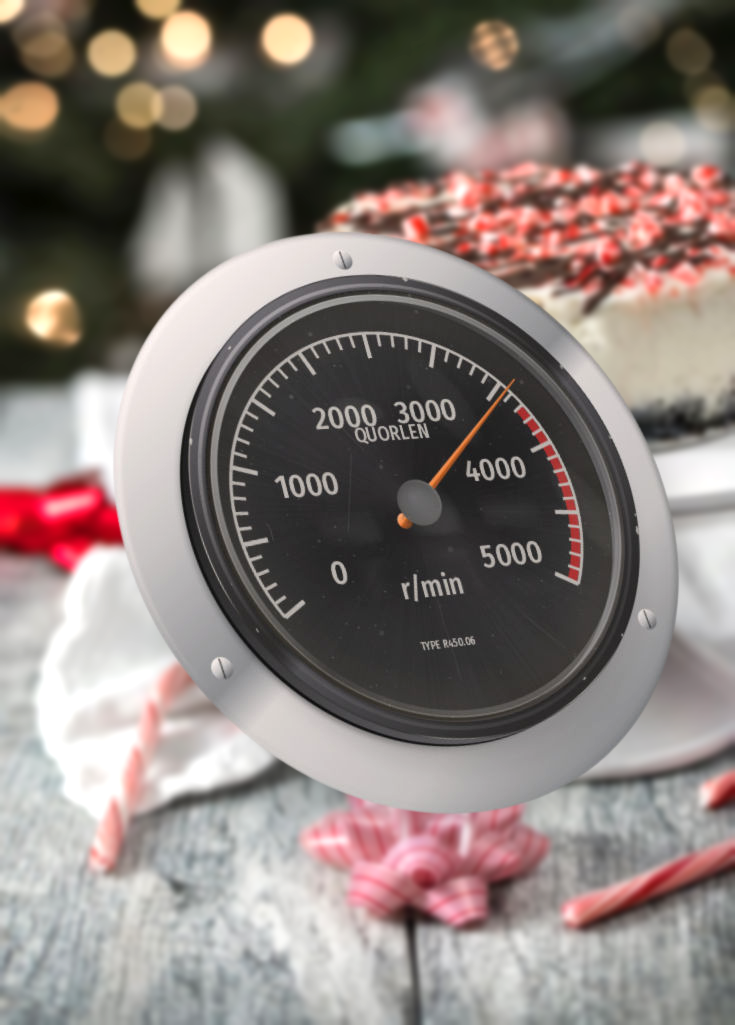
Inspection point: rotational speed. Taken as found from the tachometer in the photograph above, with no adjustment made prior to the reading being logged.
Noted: 3550 rpm
